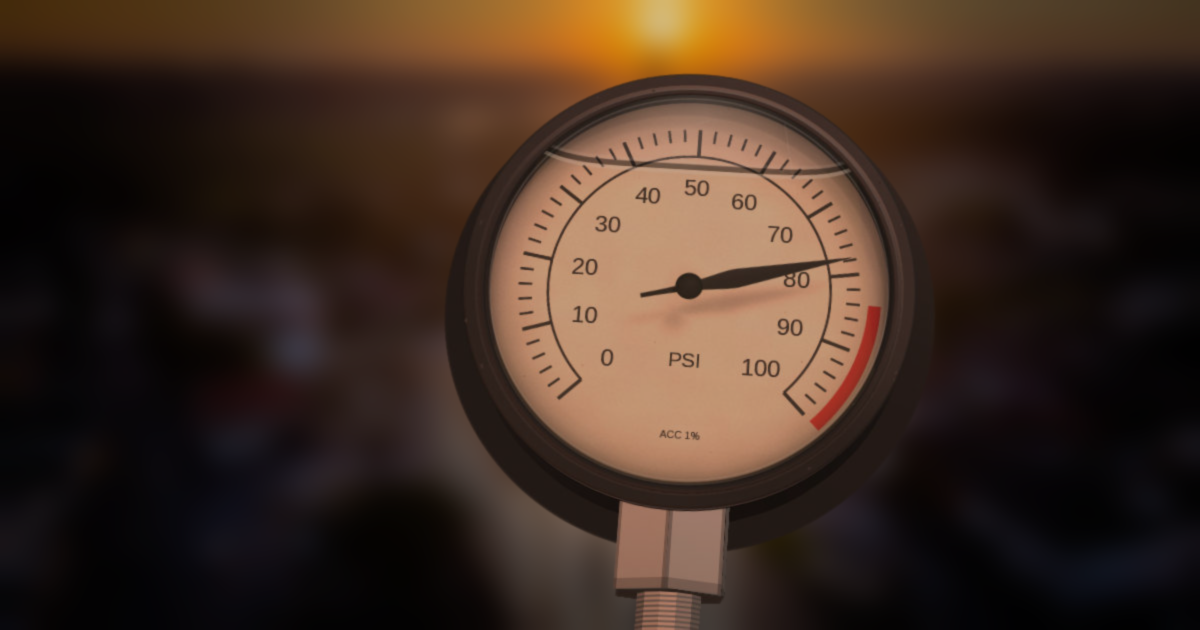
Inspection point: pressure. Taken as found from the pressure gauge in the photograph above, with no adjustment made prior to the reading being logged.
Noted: 78 psi
